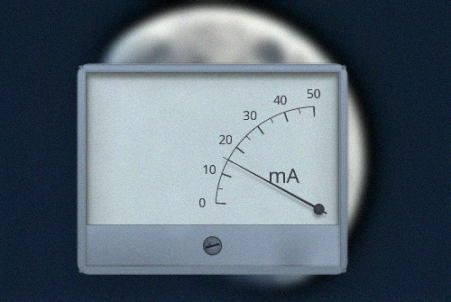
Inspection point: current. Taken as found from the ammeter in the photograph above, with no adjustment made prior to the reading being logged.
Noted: 15 mA
